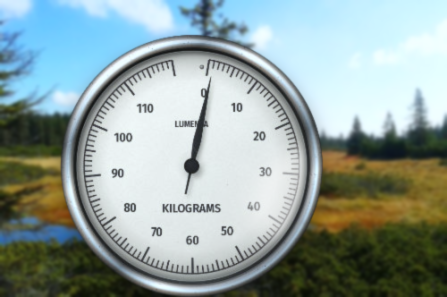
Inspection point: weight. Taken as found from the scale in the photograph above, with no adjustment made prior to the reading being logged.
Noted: 1 kg
